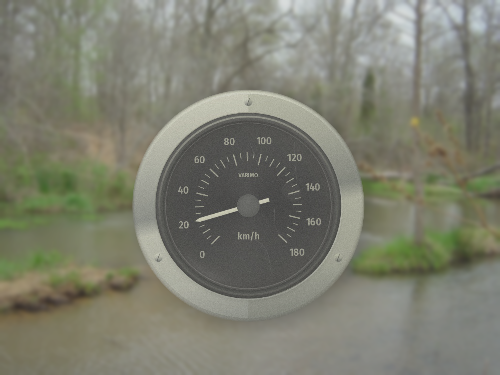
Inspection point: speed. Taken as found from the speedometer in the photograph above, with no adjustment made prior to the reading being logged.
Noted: 20 km/h
